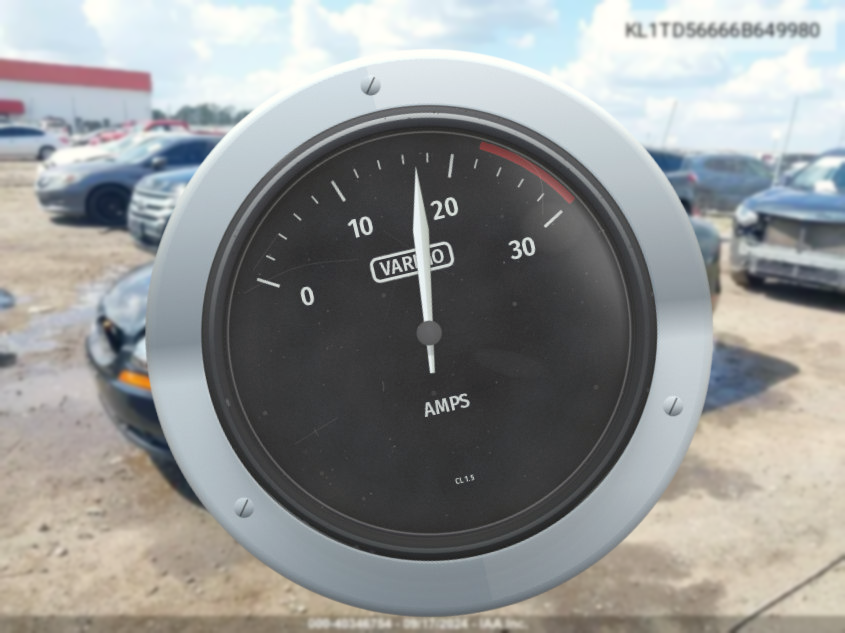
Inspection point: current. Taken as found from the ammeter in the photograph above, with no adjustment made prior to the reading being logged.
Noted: 17 A
